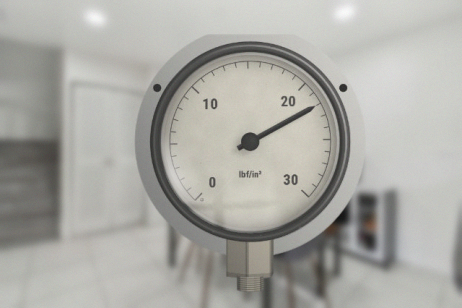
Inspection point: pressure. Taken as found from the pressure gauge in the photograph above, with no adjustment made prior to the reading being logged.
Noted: 22 psi
